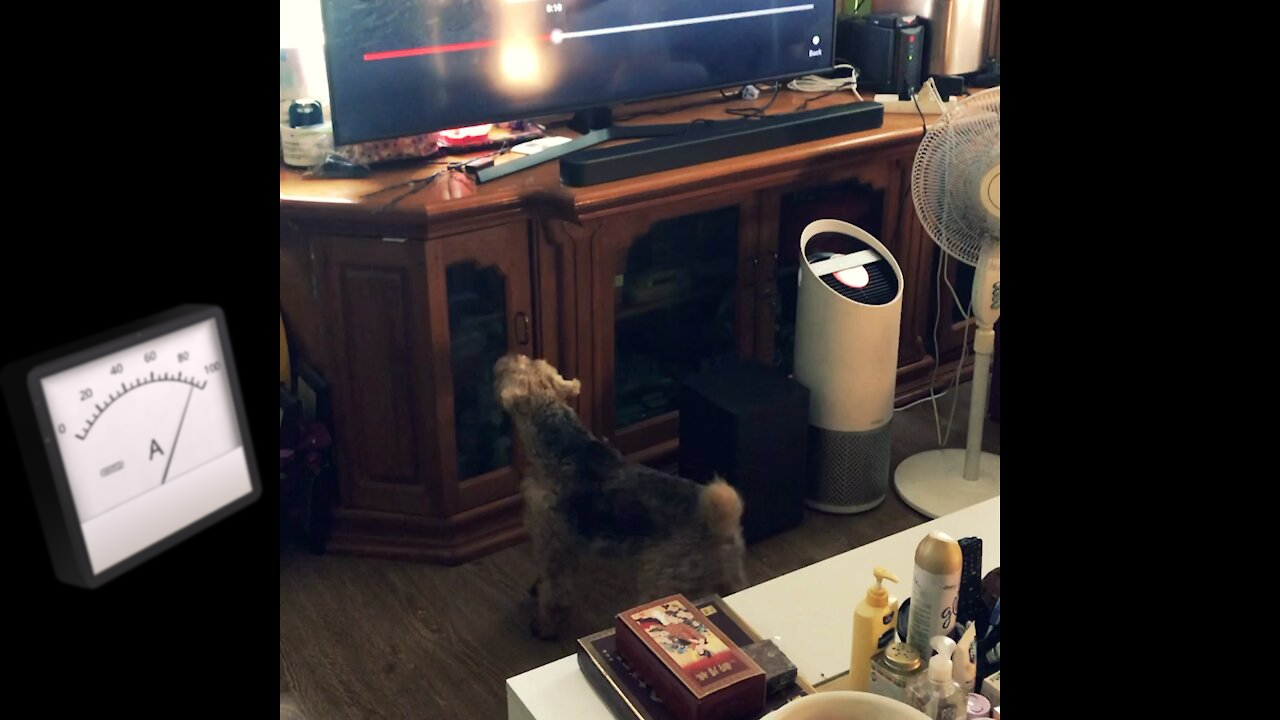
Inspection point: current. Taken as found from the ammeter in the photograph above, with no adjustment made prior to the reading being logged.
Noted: 90 A
